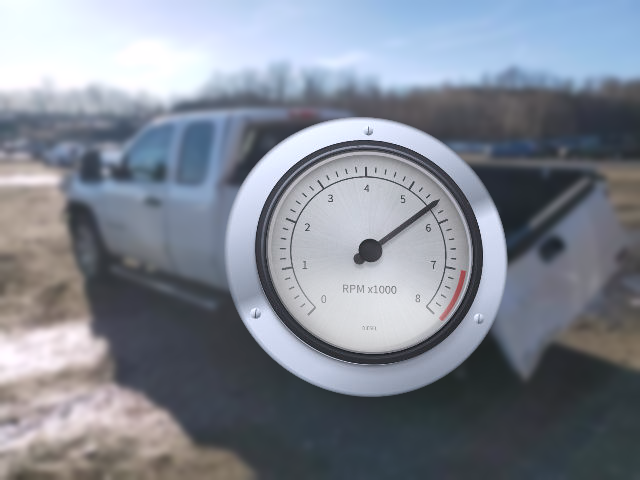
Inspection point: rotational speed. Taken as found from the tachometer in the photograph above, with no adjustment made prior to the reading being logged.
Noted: 5600 rpm
